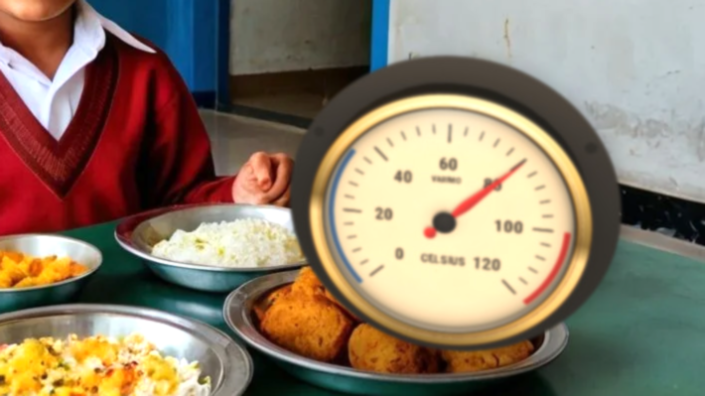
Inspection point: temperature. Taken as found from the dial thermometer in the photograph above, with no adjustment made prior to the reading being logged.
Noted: 80 °C
